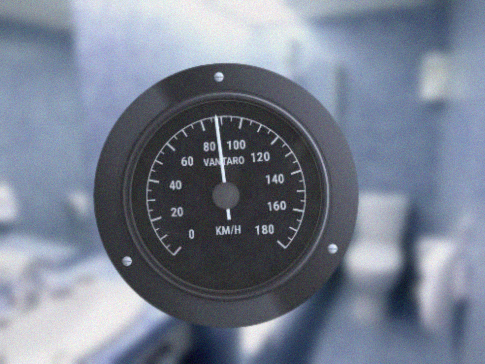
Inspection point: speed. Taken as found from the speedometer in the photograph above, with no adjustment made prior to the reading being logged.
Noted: 87.5 km/h
